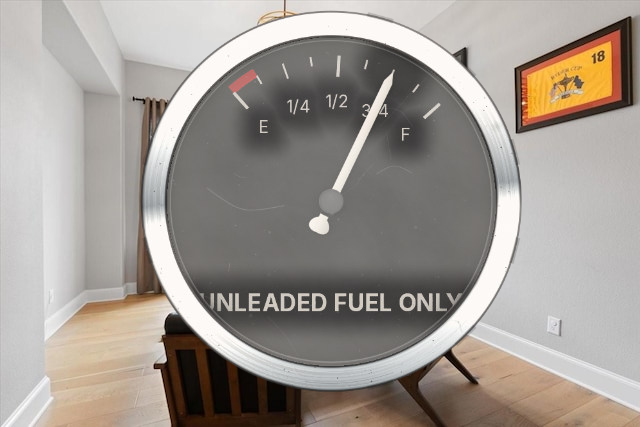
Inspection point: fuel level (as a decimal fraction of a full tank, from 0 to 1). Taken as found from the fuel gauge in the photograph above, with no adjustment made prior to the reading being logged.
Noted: 0.75
